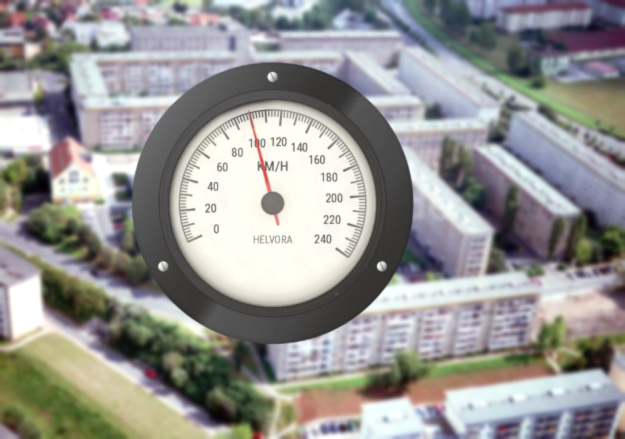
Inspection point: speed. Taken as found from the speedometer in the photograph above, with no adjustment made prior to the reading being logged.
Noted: 100 km/h
